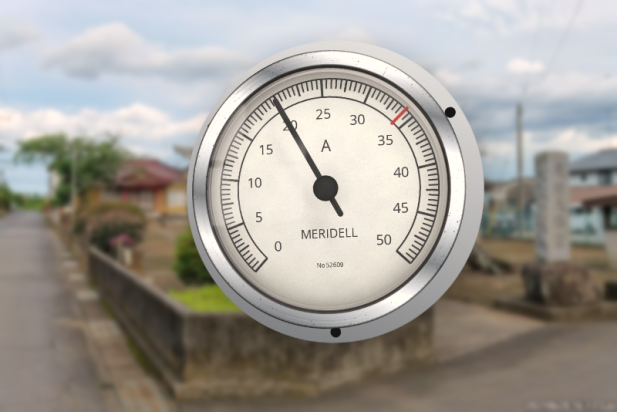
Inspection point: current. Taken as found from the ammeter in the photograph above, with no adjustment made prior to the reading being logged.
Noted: 20 A
